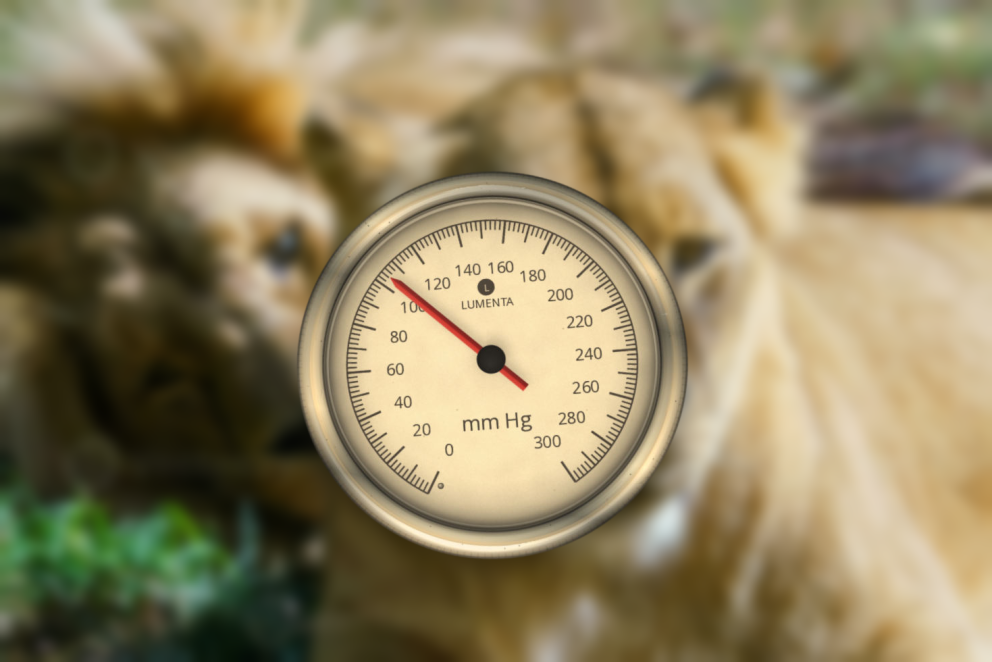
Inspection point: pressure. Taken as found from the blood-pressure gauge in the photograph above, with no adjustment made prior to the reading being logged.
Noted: 104 mmHg
